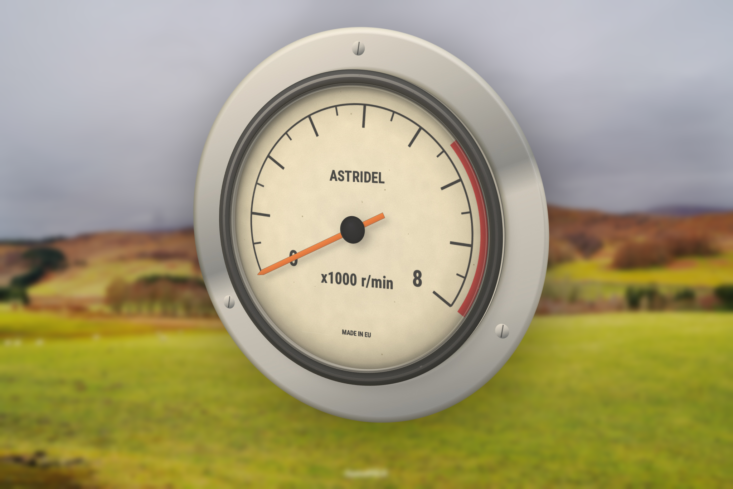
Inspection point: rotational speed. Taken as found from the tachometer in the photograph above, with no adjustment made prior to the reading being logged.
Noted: 0 rpm
